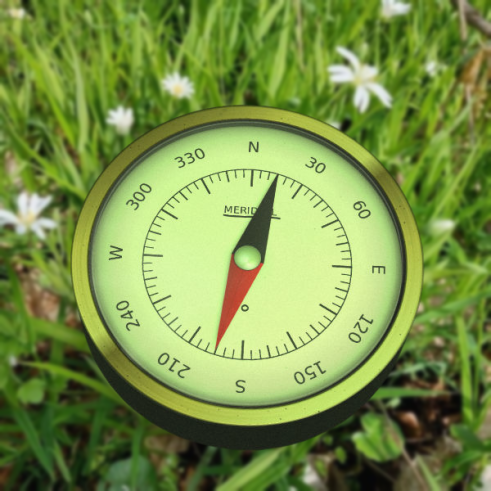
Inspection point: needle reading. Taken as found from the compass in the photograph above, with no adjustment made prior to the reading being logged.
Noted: 195 °
